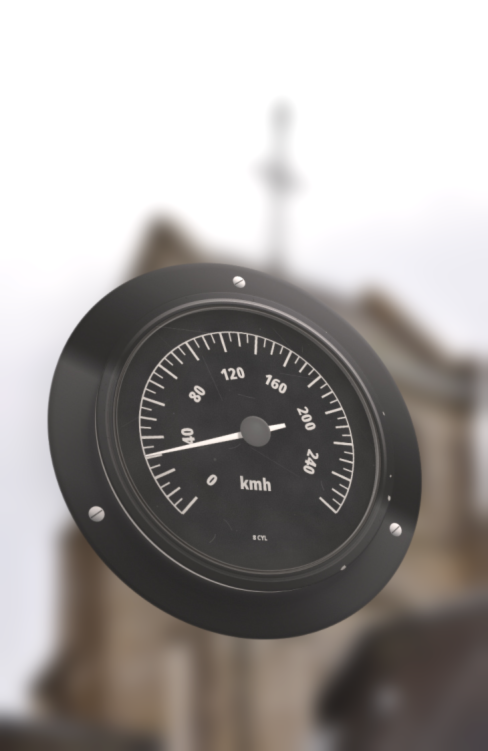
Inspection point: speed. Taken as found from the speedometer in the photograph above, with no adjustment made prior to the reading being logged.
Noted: 30 km/h
